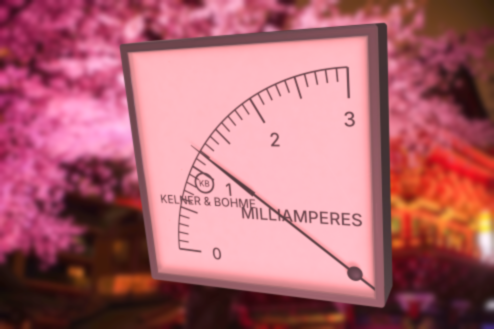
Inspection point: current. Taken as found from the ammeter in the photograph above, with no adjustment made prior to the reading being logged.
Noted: 1.2 mA
